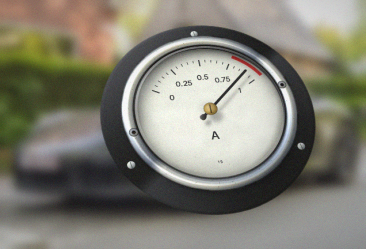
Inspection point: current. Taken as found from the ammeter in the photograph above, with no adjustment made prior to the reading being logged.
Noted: 0.9 A
